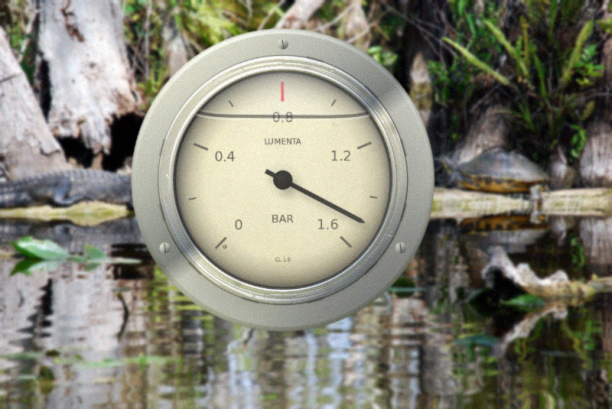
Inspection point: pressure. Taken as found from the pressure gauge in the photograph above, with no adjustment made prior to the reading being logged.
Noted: 1.5 bar
